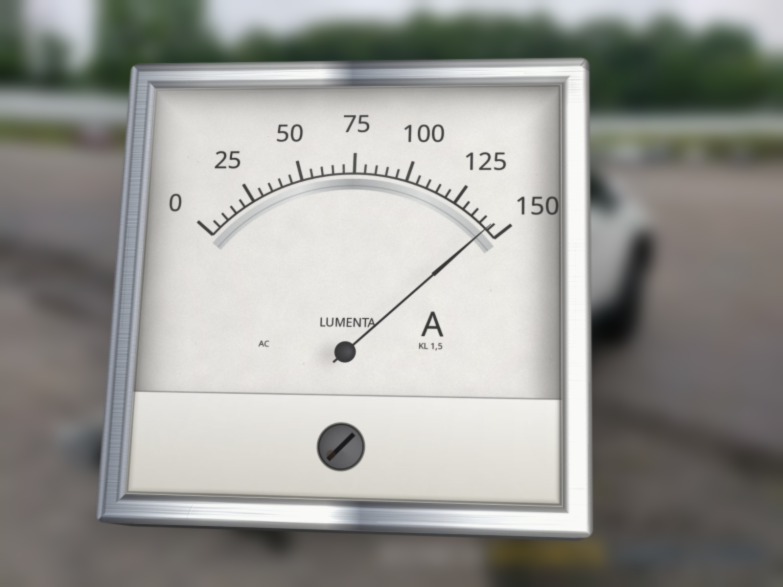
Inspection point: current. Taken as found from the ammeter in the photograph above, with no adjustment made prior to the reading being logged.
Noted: 145 A
